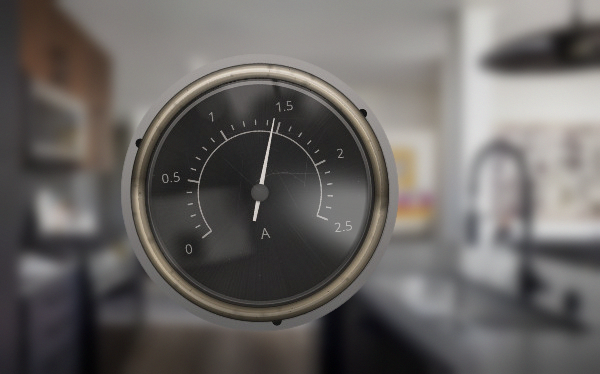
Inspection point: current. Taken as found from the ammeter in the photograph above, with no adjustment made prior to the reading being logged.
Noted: 1.45 A
